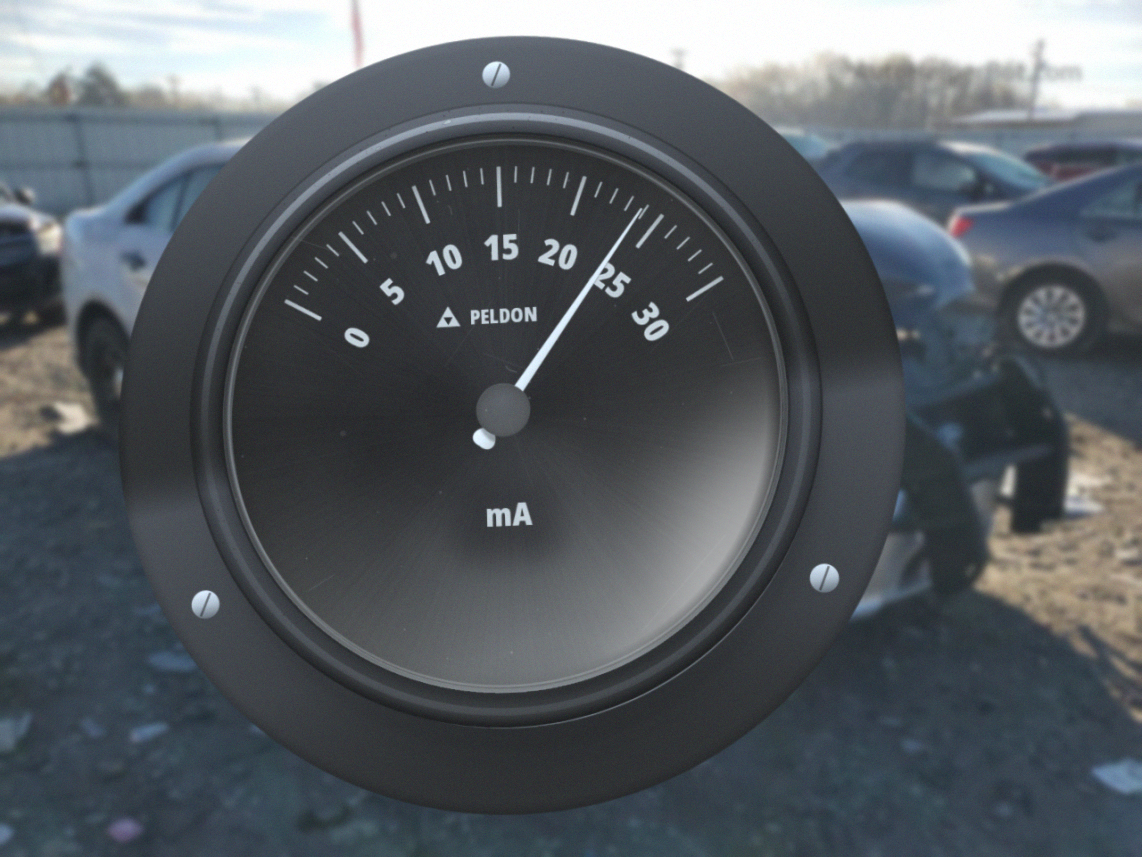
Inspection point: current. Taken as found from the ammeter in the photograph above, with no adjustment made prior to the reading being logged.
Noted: 24 mA
